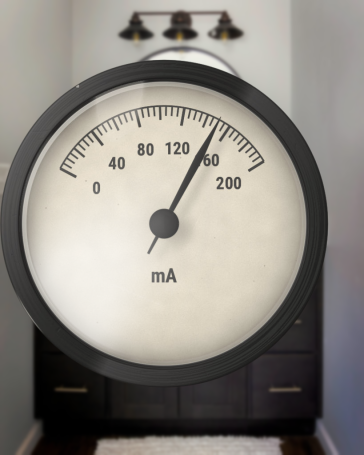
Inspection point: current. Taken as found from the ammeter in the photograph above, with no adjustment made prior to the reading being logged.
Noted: 150 mA
